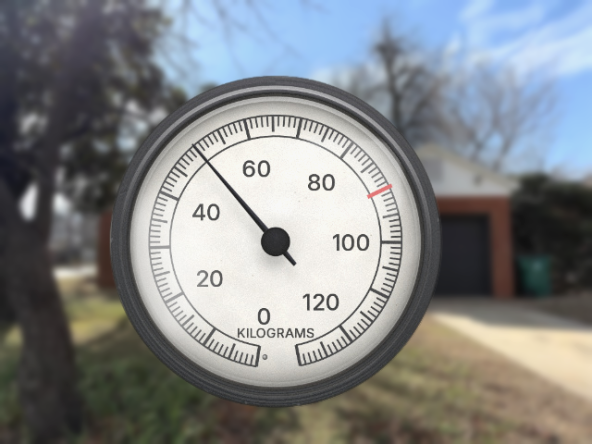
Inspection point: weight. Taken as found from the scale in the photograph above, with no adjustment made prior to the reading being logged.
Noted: 50 kg
